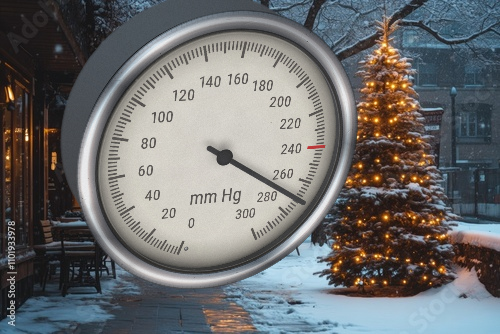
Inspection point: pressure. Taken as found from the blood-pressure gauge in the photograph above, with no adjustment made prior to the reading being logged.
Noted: 270 mmHg
